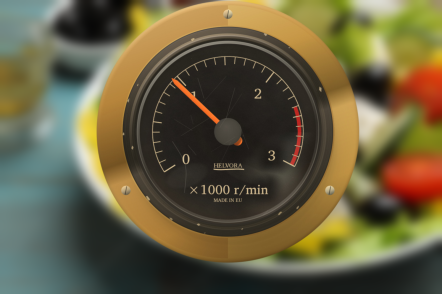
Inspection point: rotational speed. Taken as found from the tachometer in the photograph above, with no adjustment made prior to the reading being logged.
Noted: 950 rpm
